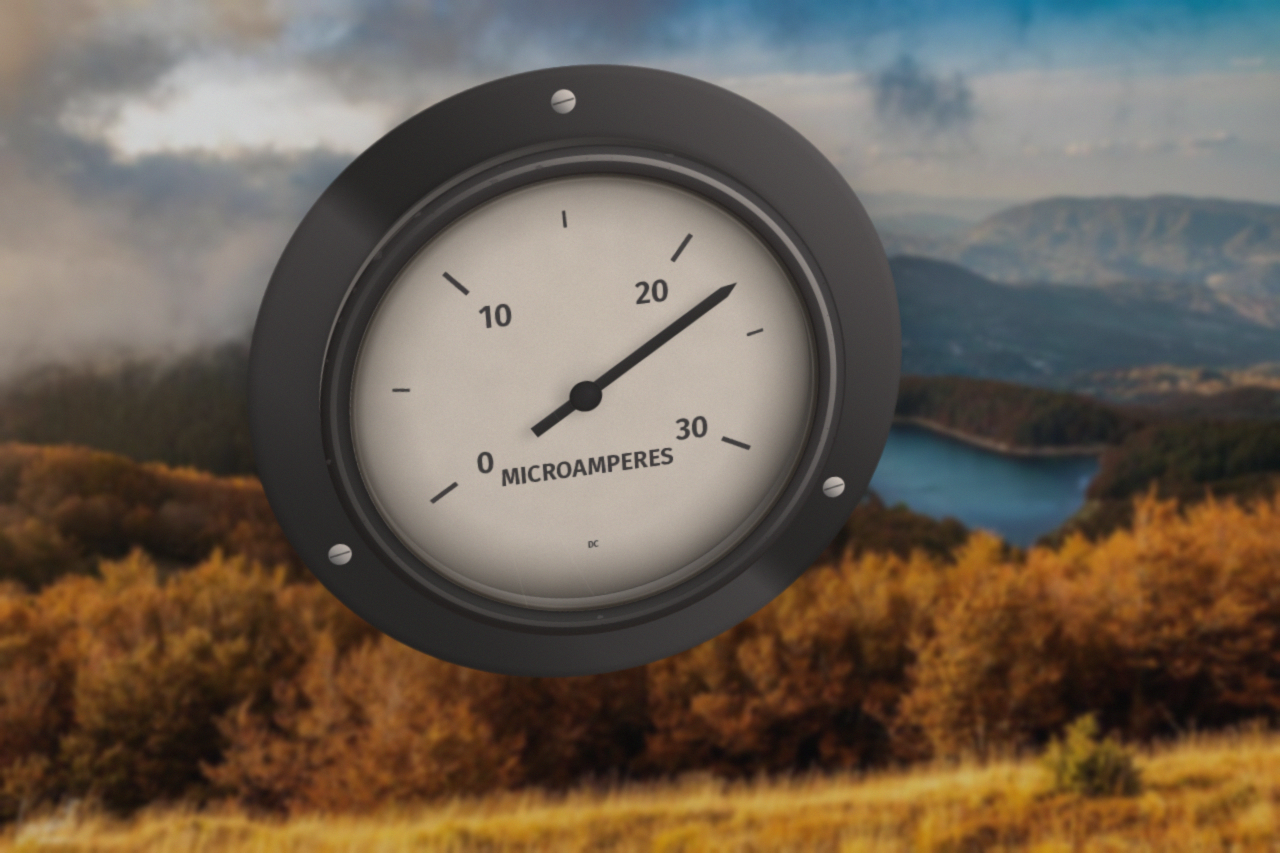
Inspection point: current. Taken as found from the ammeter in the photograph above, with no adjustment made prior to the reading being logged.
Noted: 22.5 µA
